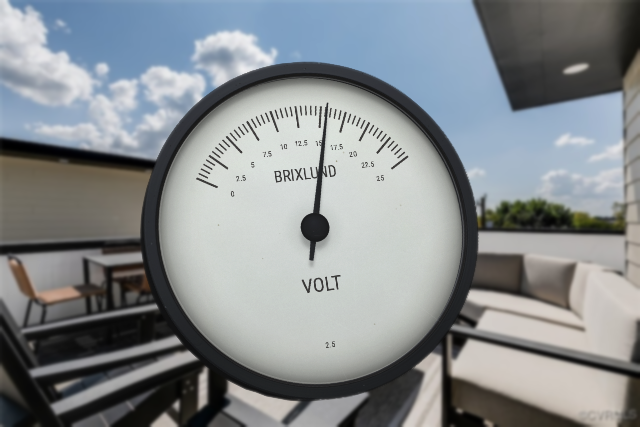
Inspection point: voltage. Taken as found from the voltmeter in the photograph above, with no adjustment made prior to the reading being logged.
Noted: 15.5 V
